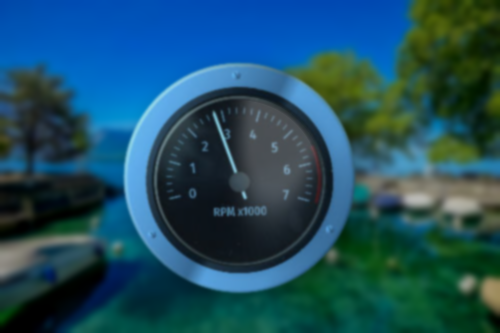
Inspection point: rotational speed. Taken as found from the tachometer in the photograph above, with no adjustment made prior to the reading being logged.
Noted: 2800 rpm
